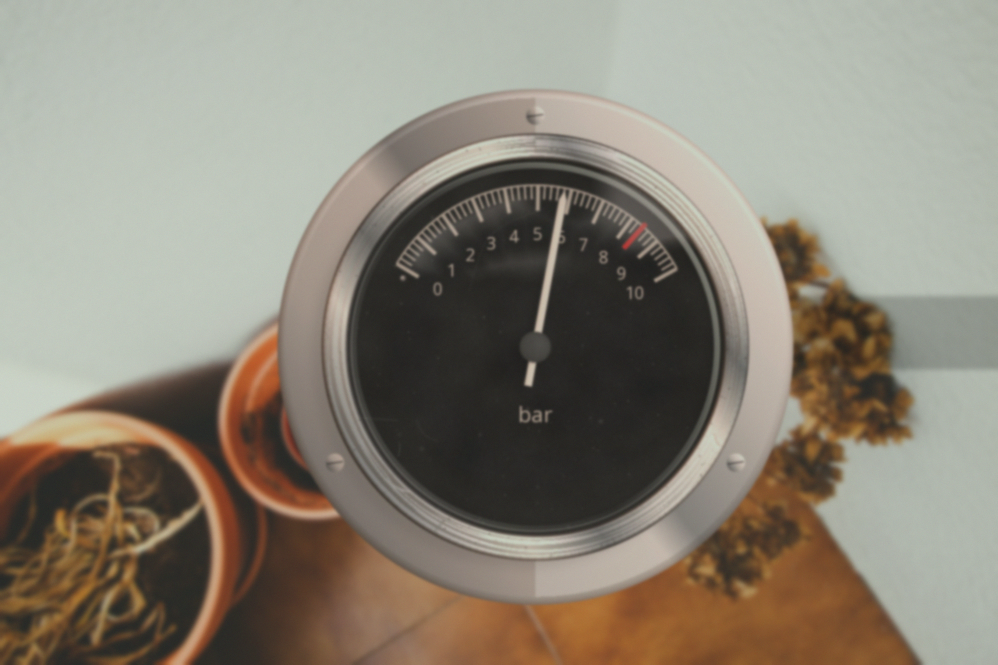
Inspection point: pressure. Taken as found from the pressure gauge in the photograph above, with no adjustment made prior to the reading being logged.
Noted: 5.8 bar
